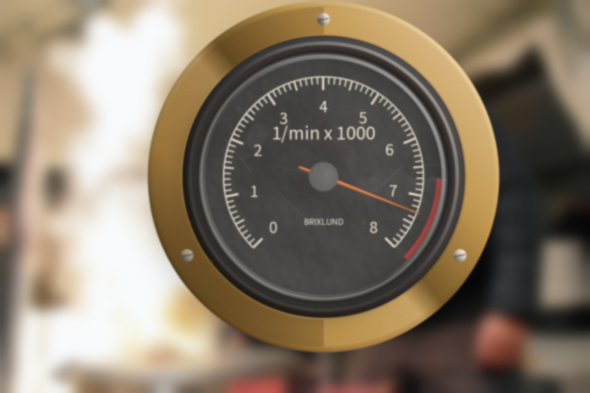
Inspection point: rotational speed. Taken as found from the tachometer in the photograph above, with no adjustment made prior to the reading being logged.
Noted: 7300 rpm
